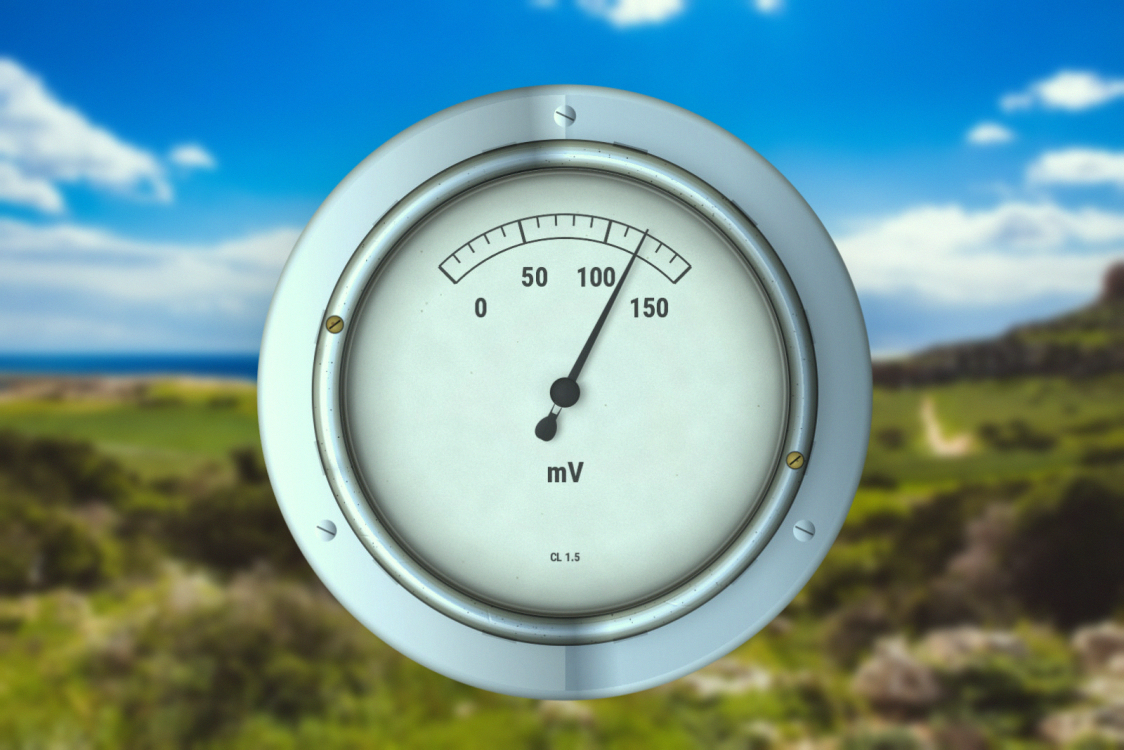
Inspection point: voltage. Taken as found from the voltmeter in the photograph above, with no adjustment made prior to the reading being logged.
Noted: 120 mV
